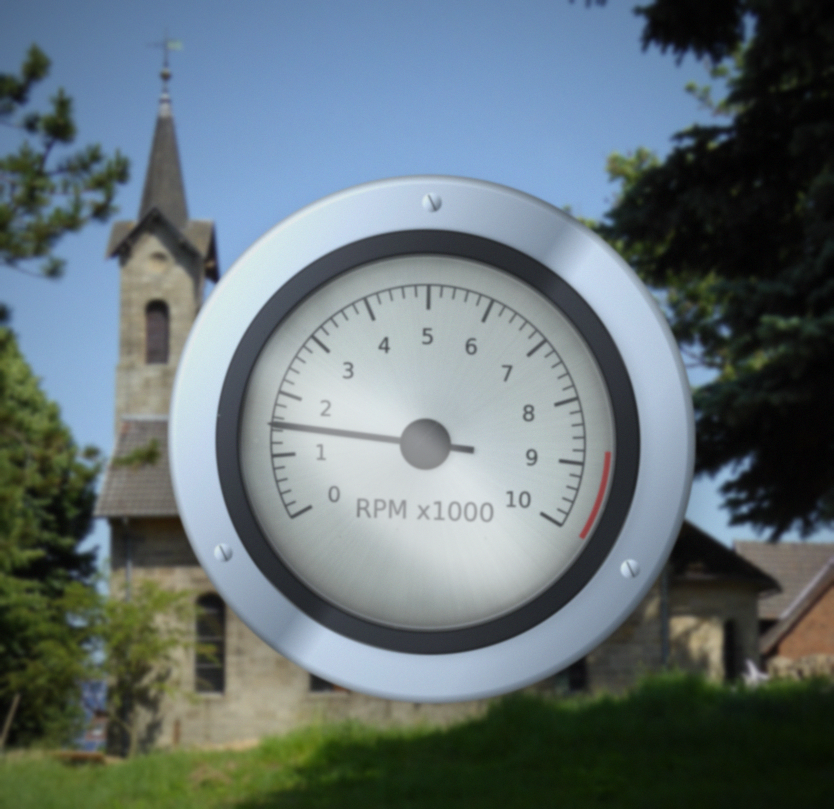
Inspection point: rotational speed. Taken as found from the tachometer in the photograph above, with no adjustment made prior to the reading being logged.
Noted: 1500 rpm
